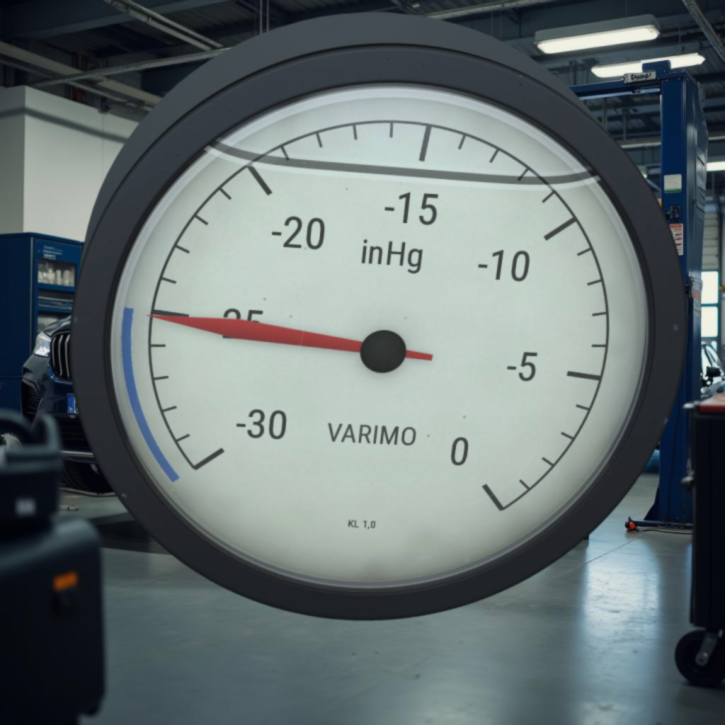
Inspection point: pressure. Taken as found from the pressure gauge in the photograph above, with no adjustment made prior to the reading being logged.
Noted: -25 inHg
